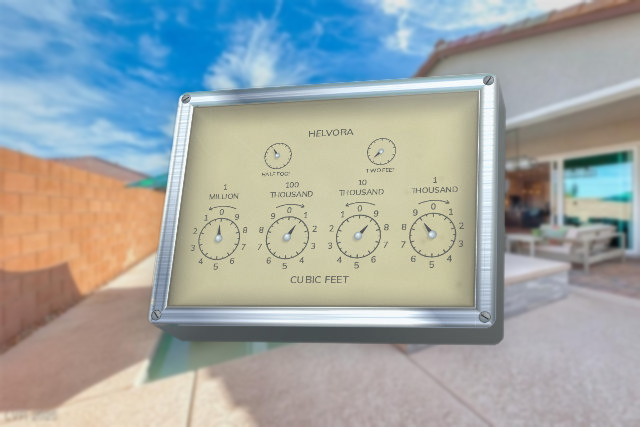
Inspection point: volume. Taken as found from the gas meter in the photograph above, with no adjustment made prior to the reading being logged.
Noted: 8900 ft³
